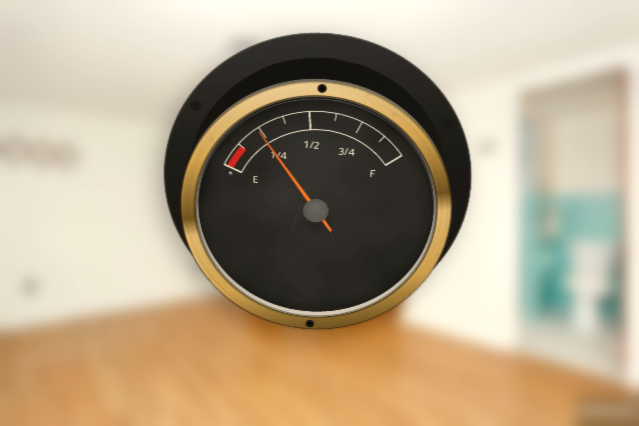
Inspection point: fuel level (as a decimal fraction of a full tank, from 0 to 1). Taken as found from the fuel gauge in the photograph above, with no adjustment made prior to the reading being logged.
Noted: 0.25
